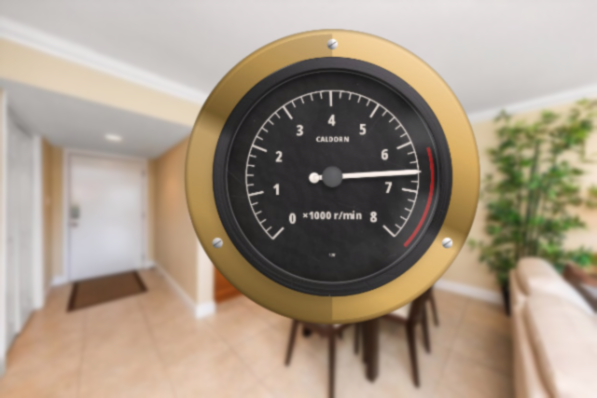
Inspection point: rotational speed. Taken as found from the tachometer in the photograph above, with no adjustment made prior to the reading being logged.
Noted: 6600 rpm
